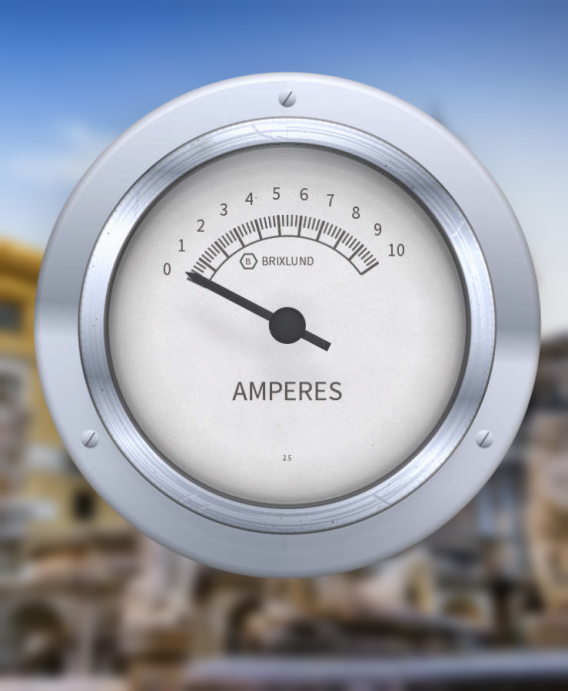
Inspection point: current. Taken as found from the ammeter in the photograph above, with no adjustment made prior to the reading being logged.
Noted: 0.2 A
